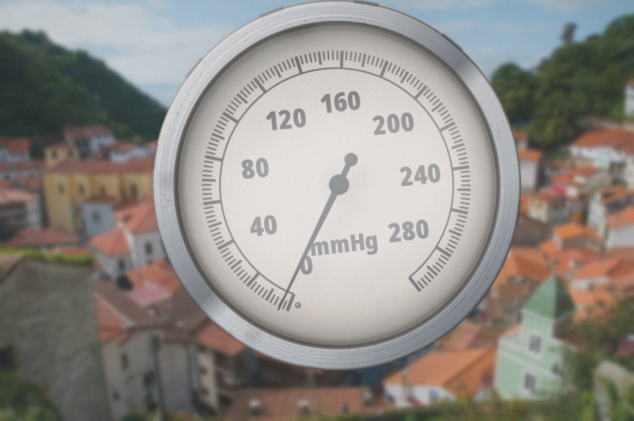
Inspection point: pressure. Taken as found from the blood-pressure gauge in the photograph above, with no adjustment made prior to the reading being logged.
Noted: 4 mmHg
